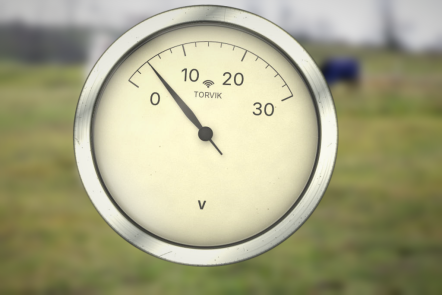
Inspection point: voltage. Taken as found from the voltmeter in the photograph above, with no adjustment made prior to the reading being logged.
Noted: 4 V
